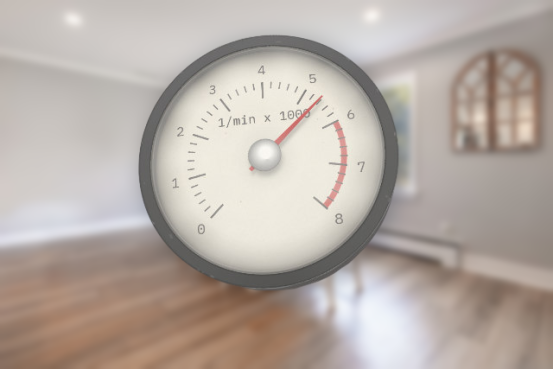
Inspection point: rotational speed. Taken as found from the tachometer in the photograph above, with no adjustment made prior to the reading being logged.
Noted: 5400 rpm
